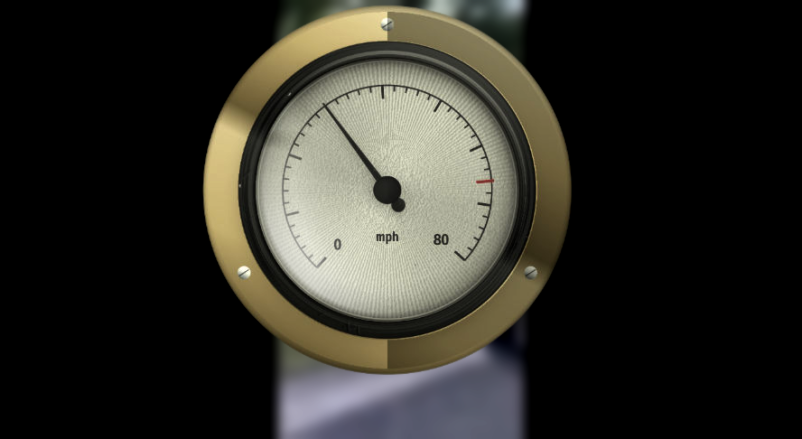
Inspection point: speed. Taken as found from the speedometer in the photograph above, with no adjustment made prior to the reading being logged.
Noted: 30 mph
